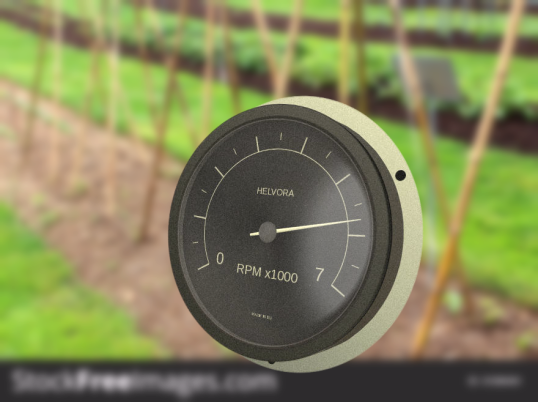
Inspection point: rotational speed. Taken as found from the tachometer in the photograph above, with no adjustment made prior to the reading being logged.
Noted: 5750 rpm
